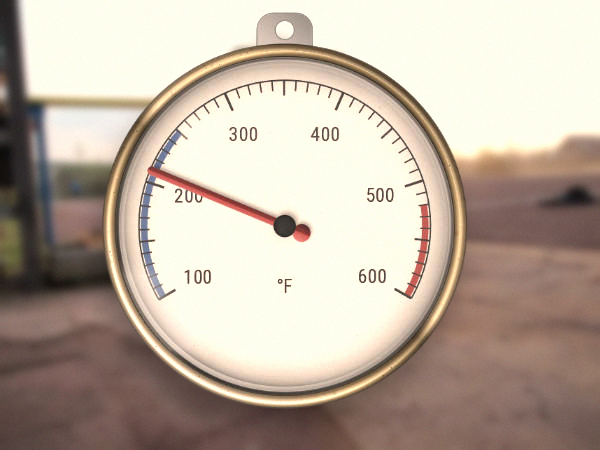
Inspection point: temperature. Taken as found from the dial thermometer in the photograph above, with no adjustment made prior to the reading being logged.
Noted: 210 °F
